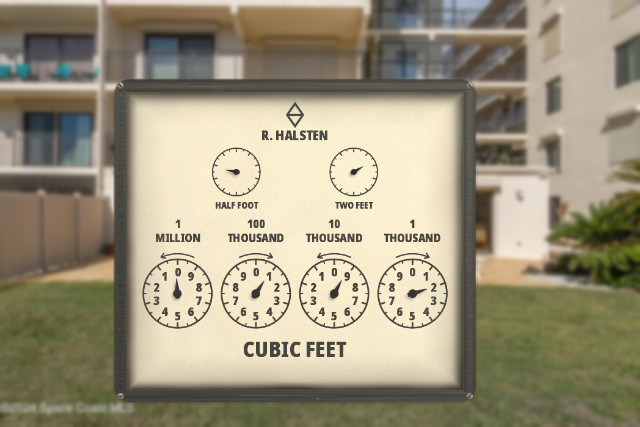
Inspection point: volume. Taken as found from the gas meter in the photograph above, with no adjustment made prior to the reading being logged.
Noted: 9200 ft³
